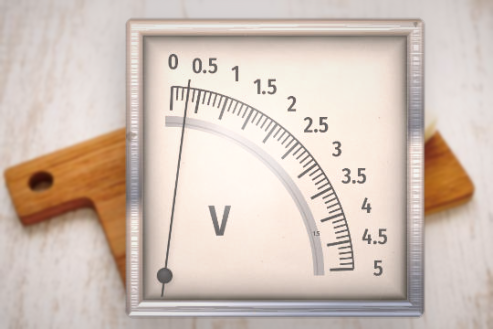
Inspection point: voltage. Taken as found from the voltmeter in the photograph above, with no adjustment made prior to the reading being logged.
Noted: 0.3 V
